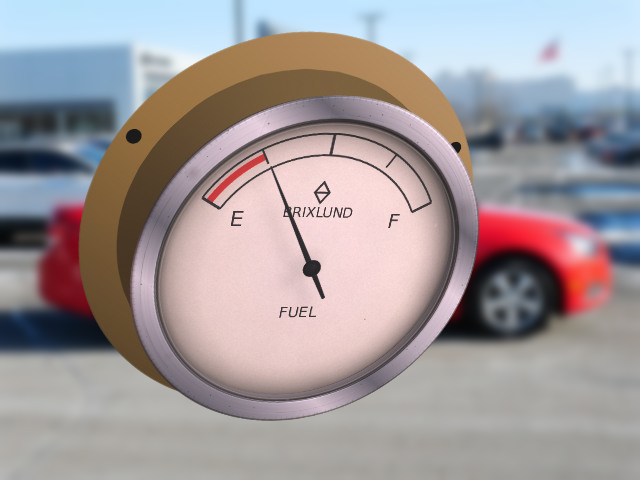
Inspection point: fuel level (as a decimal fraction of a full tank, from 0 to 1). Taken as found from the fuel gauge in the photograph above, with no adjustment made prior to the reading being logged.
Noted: 0.25
